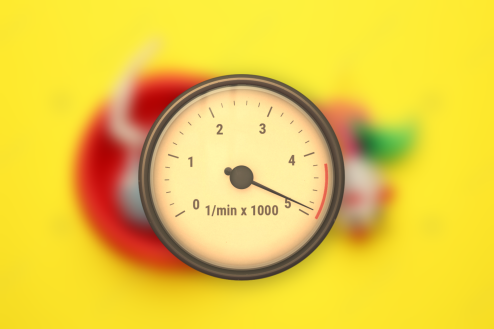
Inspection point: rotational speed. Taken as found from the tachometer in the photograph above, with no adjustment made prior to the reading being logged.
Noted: 4900 rpm
